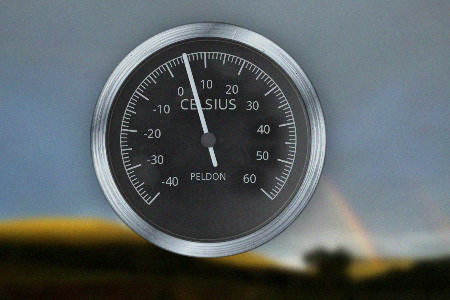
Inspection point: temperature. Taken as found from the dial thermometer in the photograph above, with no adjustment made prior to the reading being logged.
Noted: 5 °C
